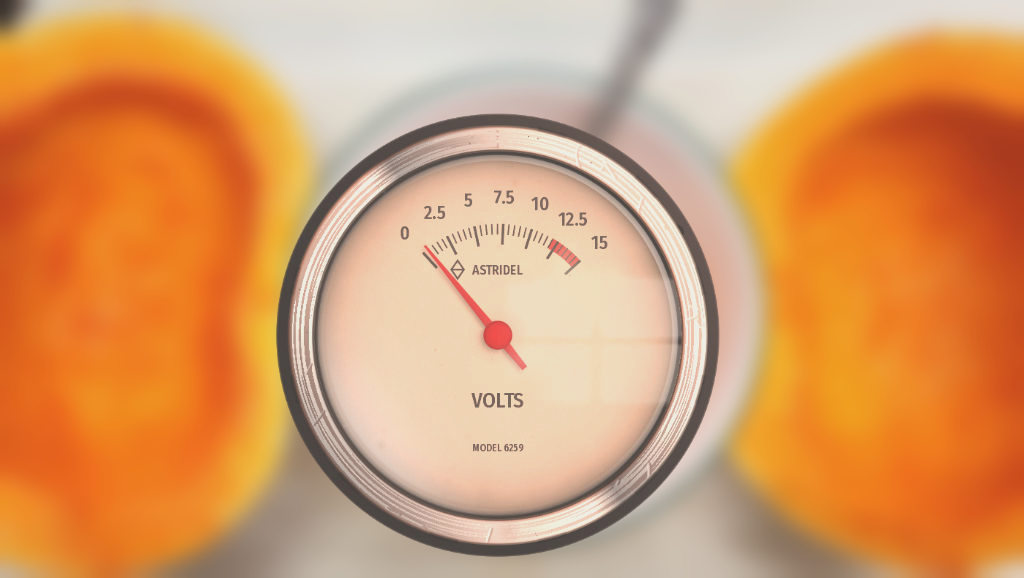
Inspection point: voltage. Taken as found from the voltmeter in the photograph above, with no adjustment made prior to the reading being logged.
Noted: 0.5 V
